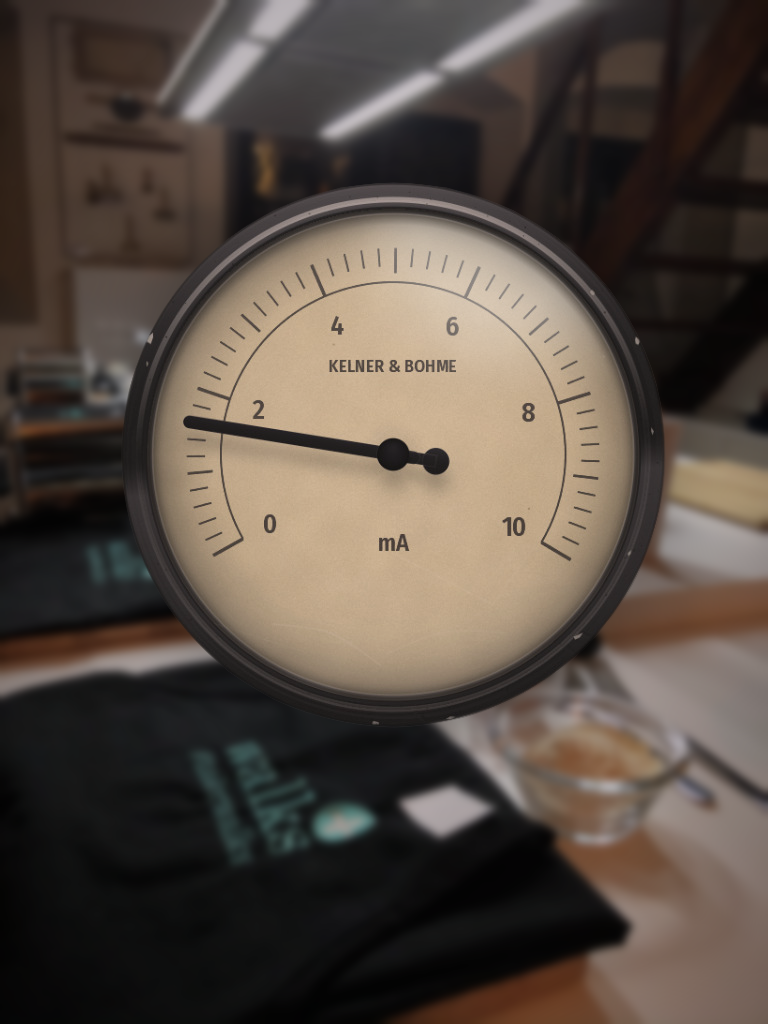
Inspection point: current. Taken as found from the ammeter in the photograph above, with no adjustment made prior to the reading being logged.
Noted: 1.6 mA
